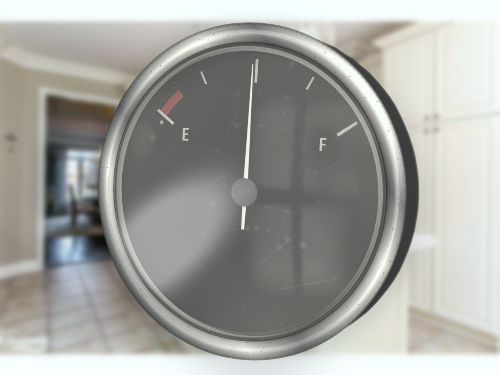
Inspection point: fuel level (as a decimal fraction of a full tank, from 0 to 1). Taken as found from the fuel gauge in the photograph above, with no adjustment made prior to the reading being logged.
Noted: 0.5
